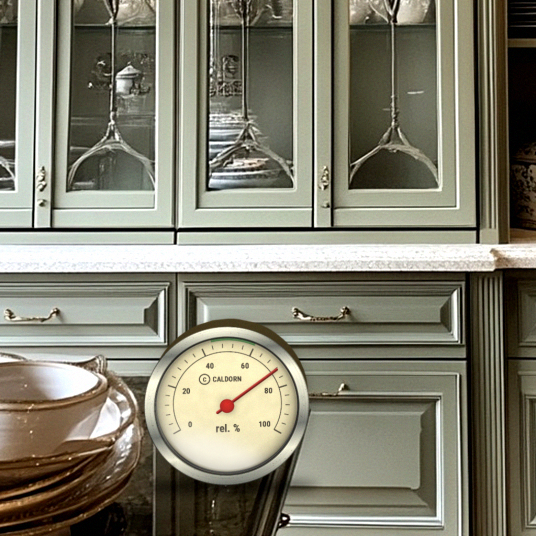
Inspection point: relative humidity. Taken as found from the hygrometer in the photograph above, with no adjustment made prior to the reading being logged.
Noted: 72 %
